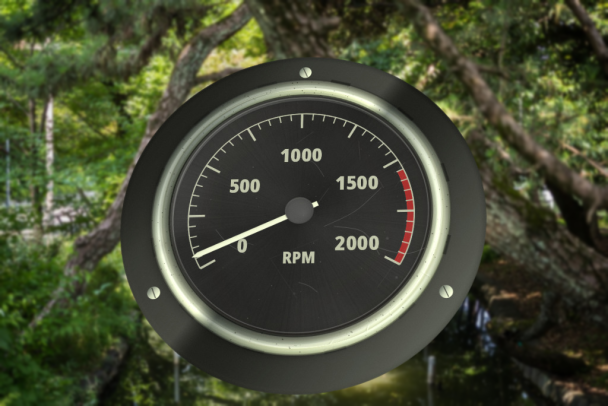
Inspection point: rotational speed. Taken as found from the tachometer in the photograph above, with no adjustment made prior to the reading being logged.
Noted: 50 rpm
